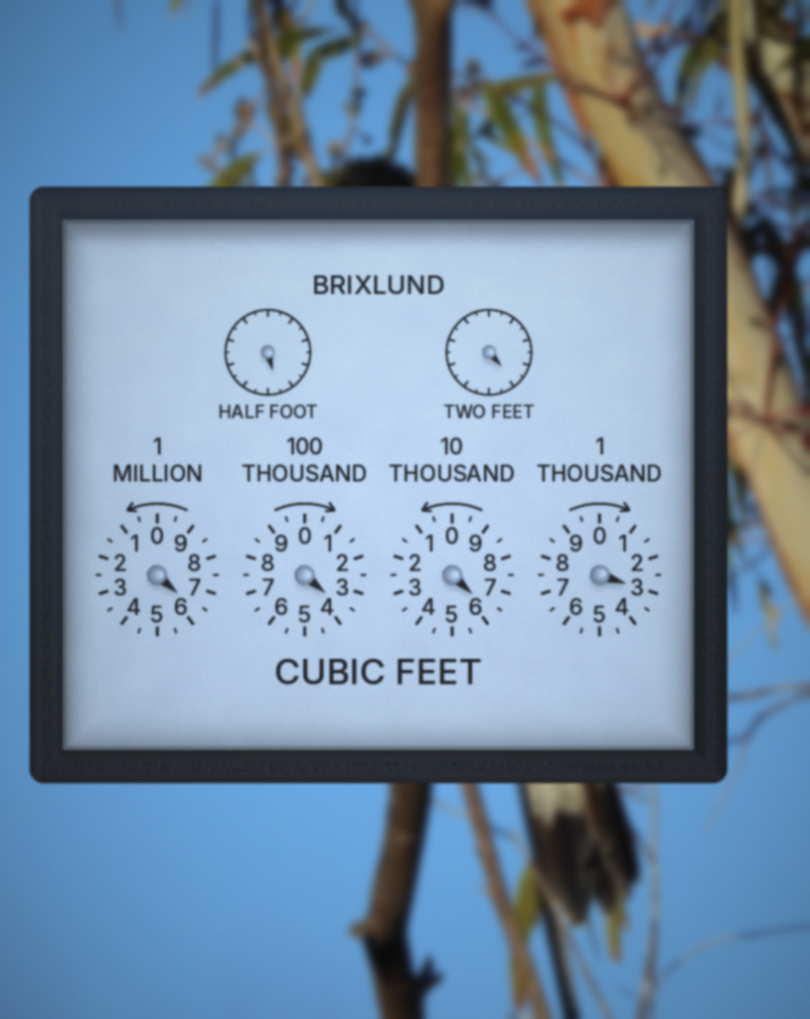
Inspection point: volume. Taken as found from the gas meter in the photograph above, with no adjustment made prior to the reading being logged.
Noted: 636300 ft³
